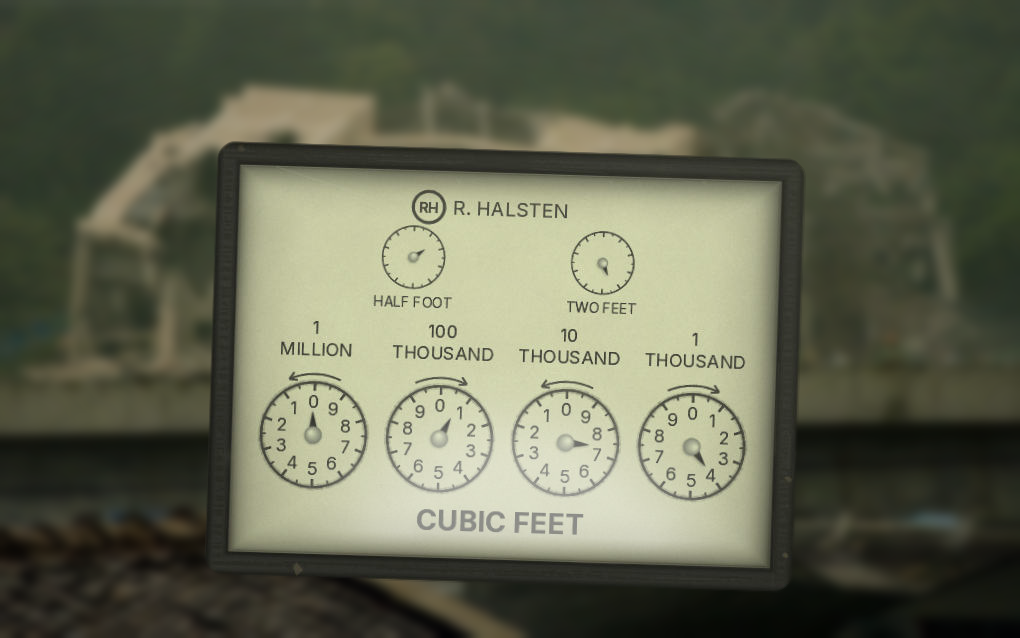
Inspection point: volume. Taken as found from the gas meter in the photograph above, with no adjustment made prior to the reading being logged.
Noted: 7400 ft³
